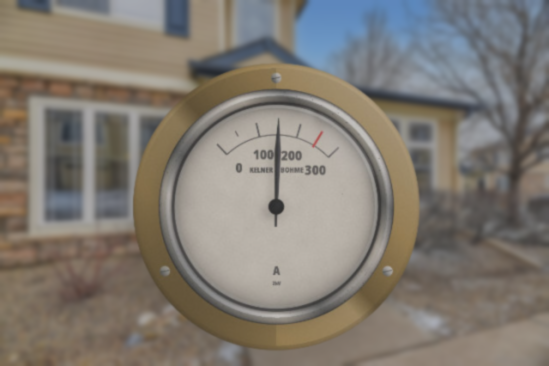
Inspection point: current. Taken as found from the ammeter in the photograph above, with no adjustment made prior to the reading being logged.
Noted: 150 A
